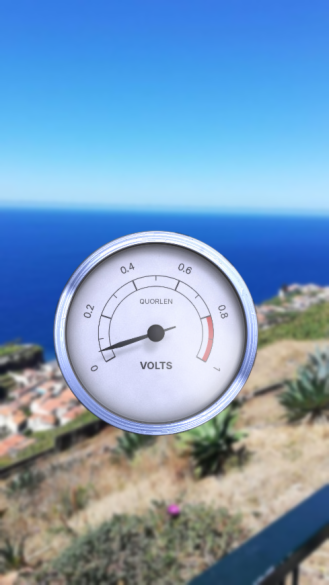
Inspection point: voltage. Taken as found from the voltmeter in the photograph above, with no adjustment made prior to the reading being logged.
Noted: 0.05 V
